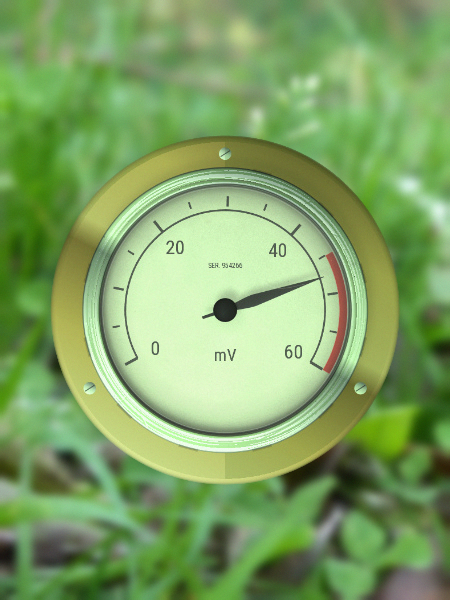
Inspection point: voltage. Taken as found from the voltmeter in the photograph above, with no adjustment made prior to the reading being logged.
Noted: 47.5 mV
